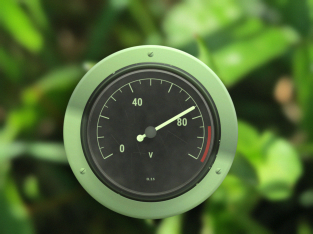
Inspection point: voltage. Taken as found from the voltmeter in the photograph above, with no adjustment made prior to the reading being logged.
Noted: 75 V
